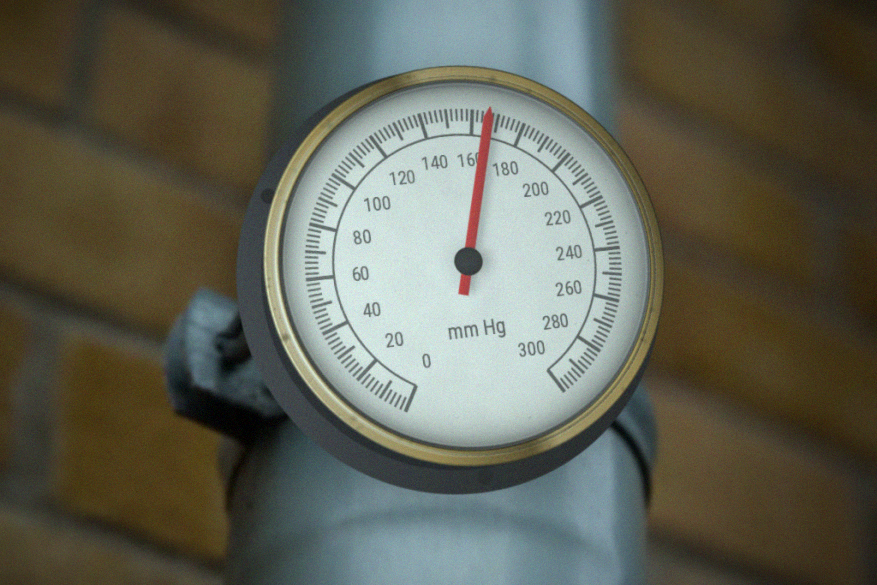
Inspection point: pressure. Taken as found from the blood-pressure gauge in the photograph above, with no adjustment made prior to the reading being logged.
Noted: 166 mmHg
